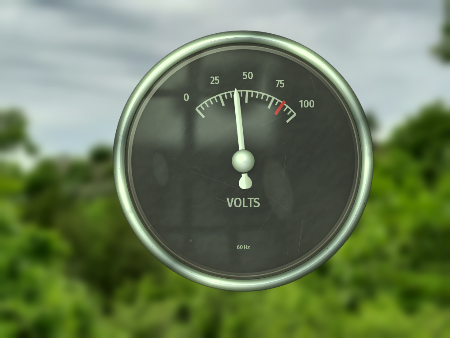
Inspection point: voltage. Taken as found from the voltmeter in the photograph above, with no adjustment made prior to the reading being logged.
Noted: 40 V
